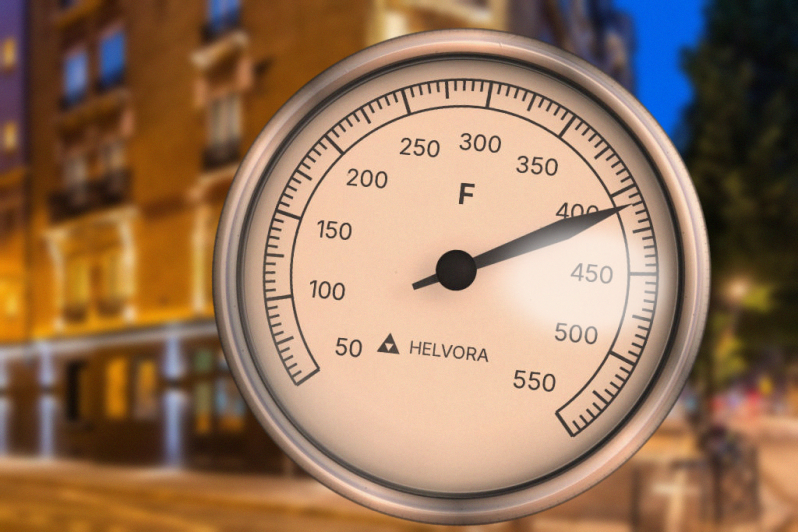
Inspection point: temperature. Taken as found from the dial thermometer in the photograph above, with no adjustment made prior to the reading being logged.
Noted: 410 °F
